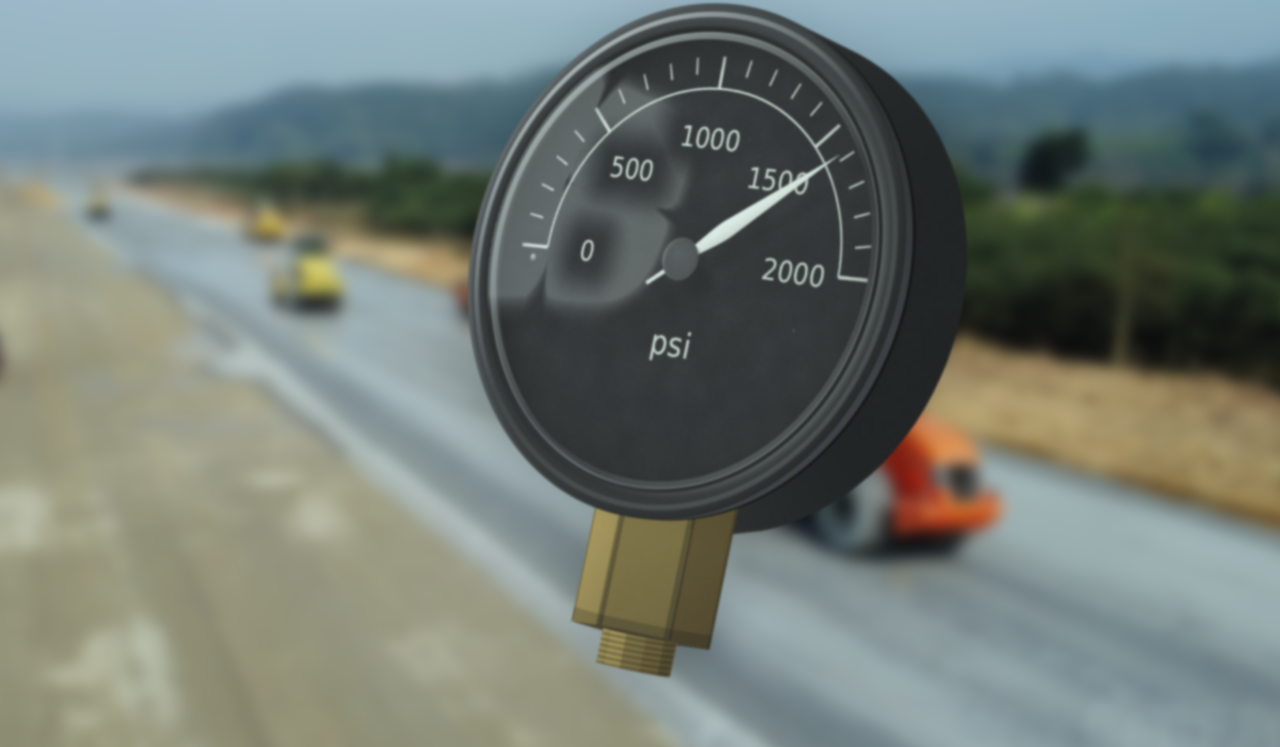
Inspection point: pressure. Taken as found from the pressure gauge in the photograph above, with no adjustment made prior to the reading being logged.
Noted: 1600 psi
